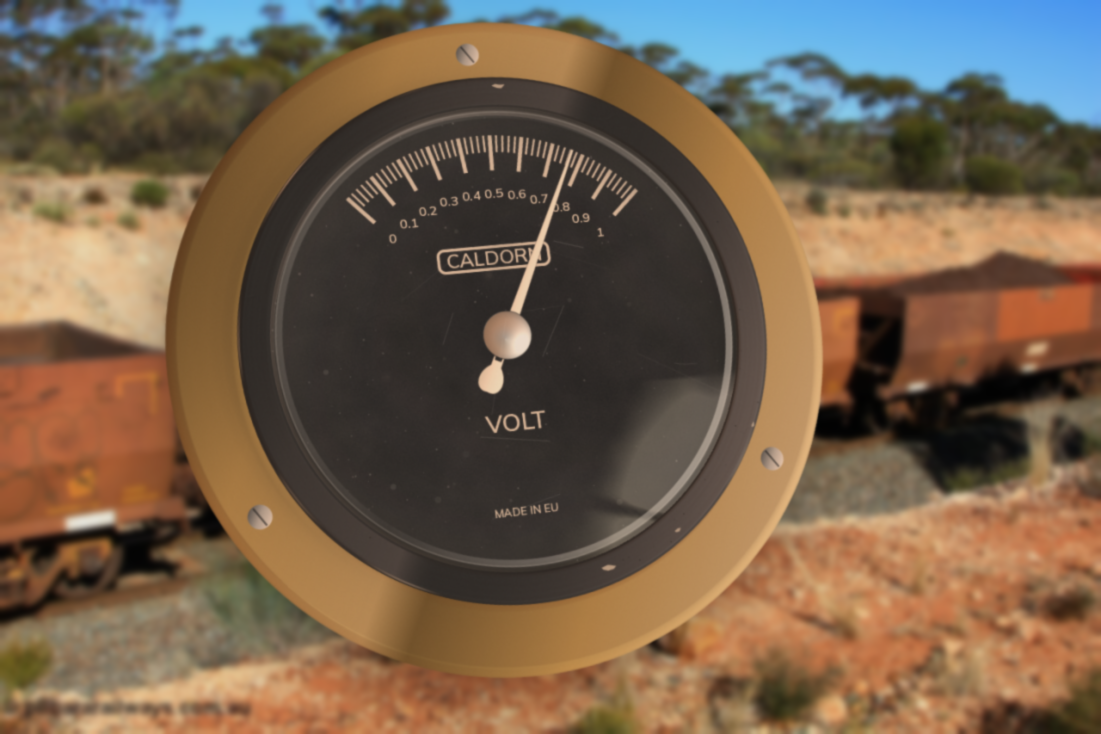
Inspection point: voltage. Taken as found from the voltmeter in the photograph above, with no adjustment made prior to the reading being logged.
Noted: 0.76 V
